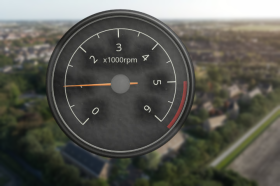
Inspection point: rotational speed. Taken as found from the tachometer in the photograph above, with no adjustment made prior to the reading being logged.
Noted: 1000 rpm
